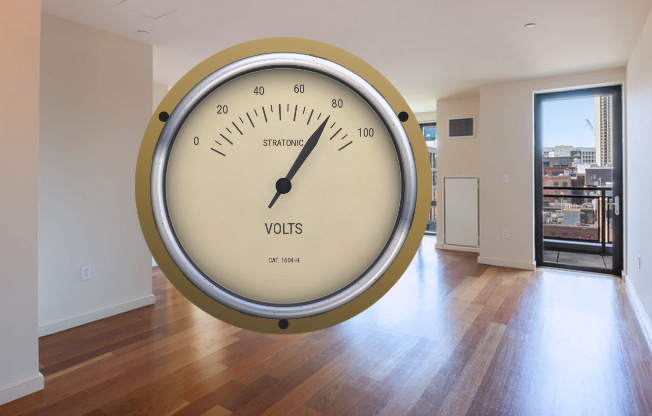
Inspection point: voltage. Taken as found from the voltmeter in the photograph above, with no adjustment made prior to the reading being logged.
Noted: 80 V
